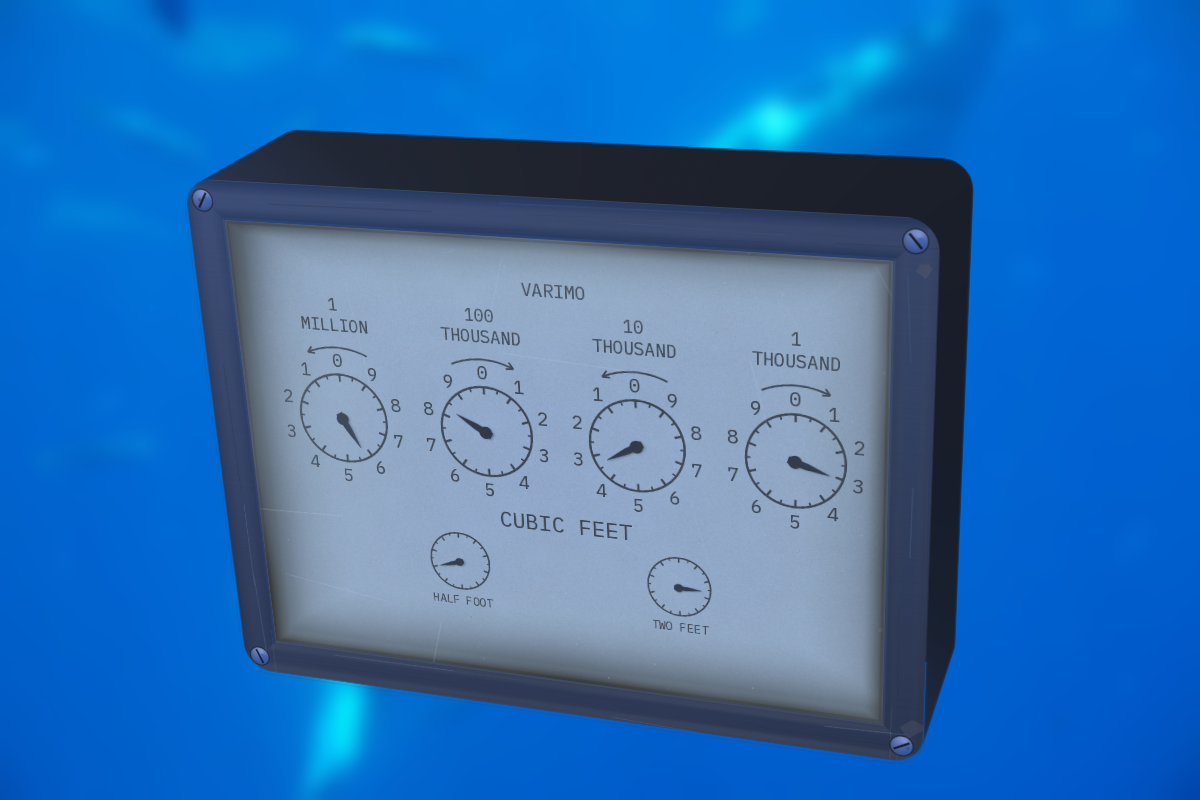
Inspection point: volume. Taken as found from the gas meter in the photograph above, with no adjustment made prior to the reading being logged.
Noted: 583300 ft³
